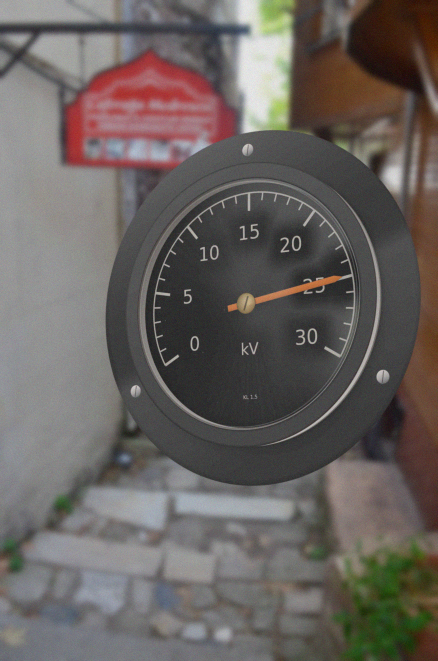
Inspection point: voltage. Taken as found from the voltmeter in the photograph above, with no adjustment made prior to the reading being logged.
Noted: 25 kV
